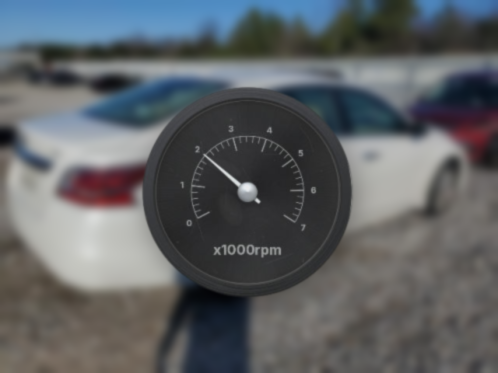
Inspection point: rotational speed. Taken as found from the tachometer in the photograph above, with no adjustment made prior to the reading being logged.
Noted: 2000 rpm
